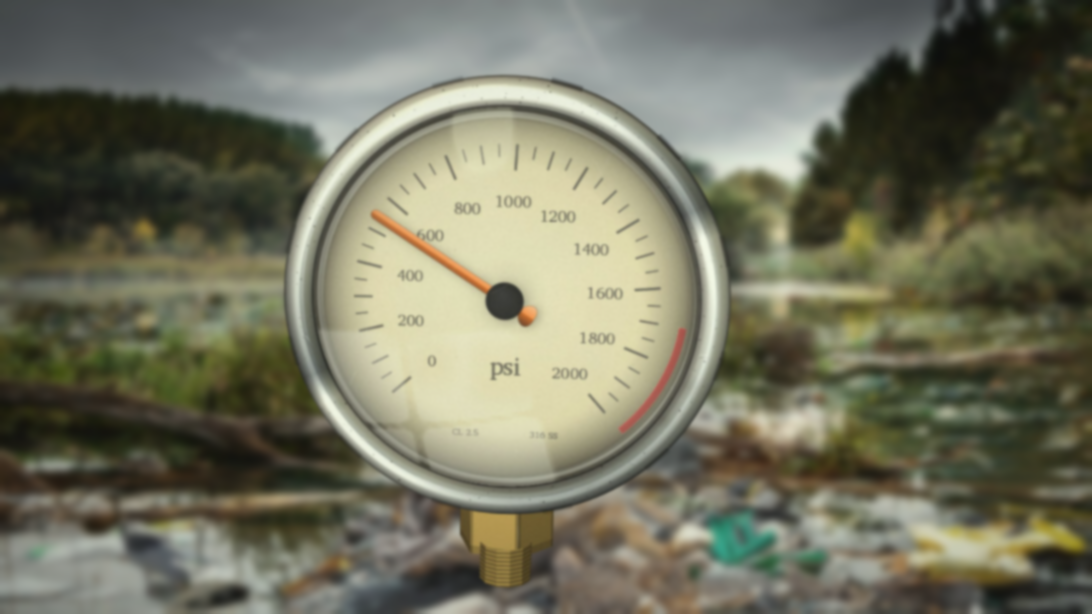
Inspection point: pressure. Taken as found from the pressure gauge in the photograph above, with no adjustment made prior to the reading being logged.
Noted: 550 psi
